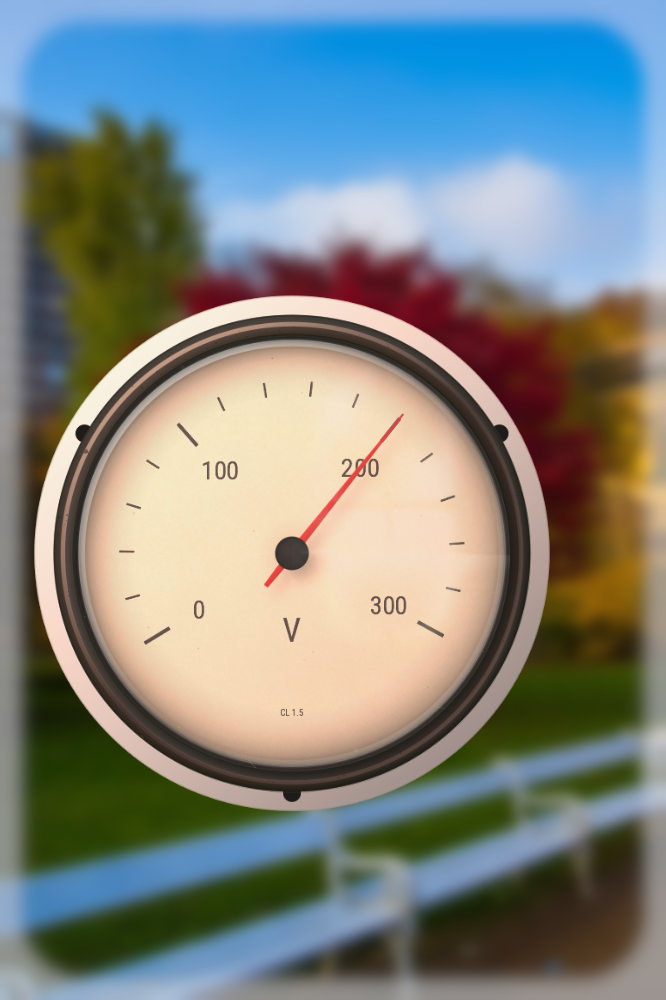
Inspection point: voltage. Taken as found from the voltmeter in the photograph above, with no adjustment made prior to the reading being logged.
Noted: 200 V
